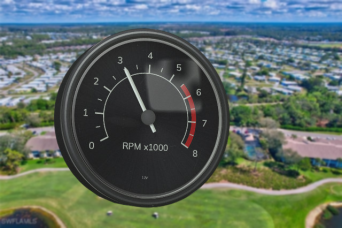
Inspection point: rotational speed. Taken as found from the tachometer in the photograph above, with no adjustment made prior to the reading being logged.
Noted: 3000 rpm
